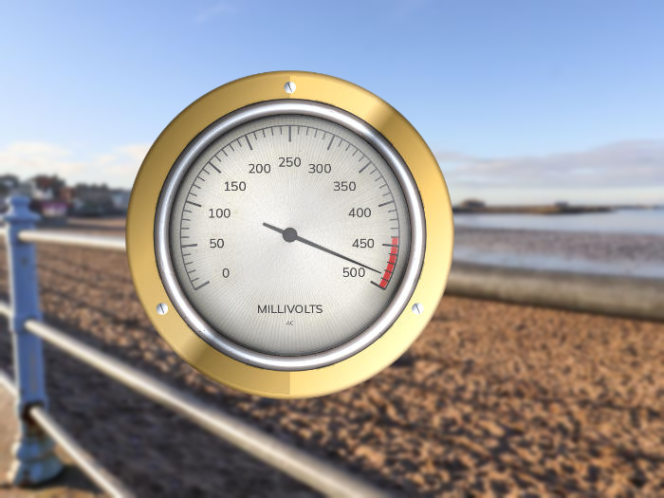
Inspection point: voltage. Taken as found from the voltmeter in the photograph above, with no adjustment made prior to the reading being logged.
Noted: 485 mV
